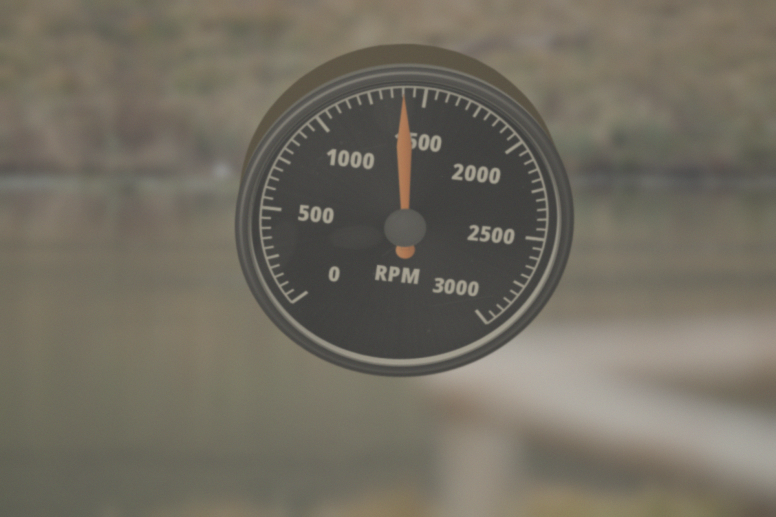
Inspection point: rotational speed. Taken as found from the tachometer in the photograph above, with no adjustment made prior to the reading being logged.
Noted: 1400 rpm
